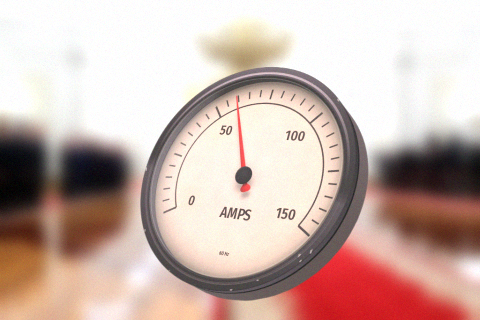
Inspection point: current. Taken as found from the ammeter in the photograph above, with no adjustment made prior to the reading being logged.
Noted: 60 A
